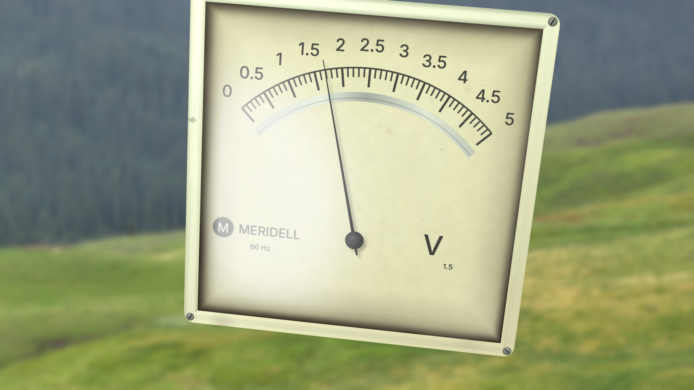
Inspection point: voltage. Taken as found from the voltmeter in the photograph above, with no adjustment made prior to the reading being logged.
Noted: 1.7 V
